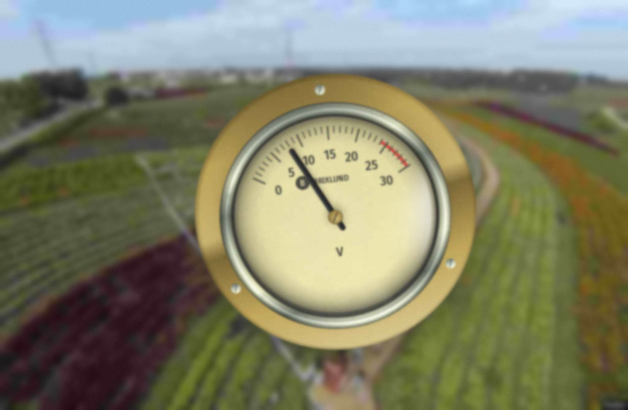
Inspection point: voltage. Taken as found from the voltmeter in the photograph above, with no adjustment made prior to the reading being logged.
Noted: 8 V
